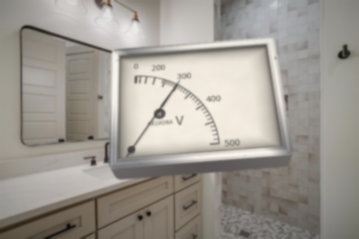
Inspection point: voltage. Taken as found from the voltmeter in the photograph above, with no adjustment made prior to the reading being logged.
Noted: 300 V
